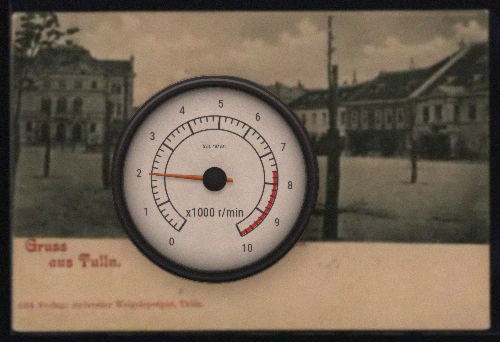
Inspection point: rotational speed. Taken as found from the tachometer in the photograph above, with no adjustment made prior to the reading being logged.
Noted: 2000 rpm
